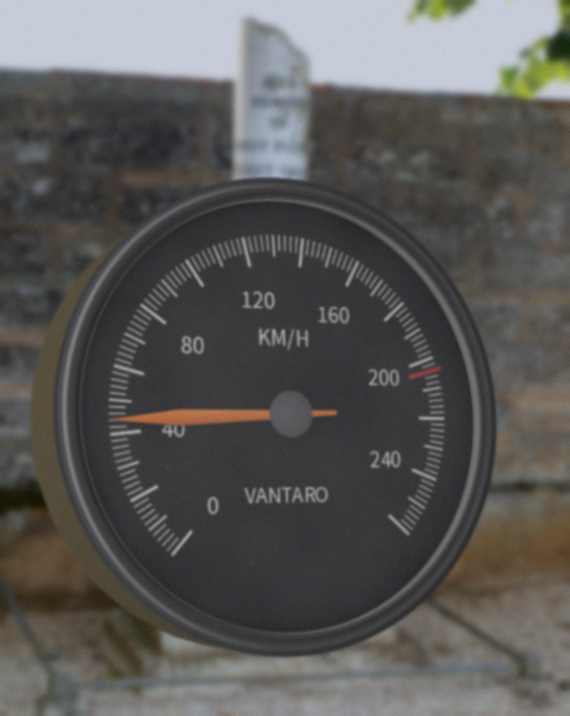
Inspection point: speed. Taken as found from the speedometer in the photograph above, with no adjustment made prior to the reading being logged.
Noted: 44 km/h
